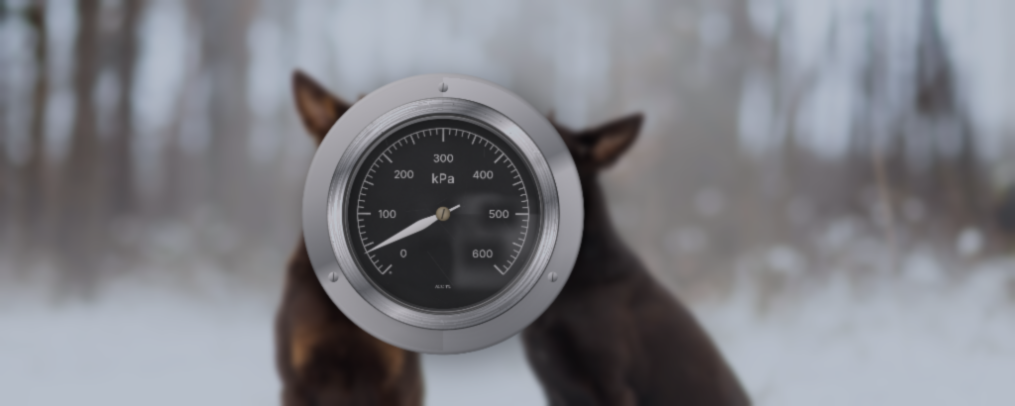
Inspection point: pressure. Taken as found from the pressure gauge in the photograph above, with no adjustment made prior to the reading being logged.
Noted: 40 kPa
